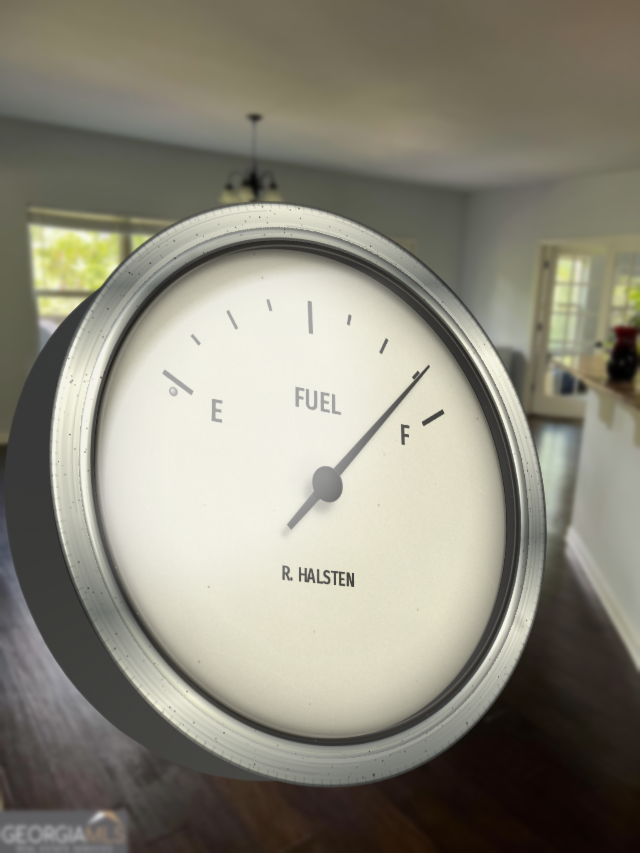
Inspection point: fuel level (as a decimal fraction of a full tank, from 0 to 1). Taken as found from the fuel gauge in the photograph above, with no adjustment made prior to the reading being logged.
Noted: 0.875
